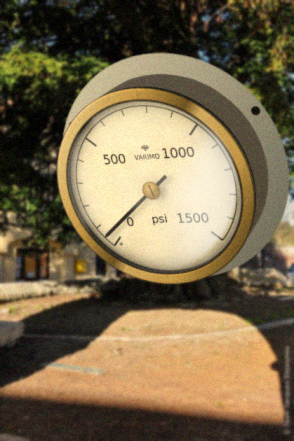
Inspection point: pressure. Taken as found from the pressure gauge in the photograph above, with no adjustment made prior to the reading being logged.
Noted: 50 psi
